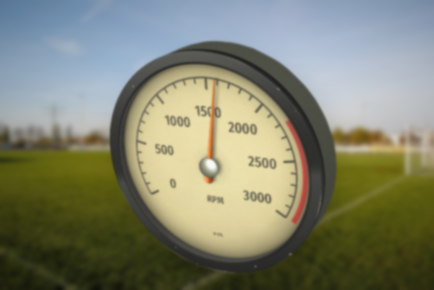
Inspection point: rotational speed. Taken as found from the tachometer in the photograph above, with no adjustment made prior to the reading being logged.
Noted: 1600 rpm
